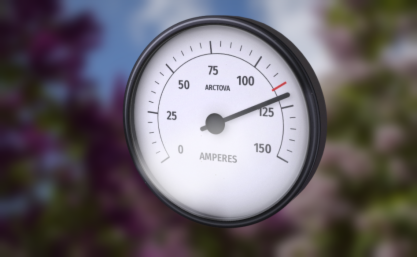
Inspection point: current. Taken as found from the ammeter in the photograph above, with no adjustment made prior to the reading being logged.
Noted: 120 A
